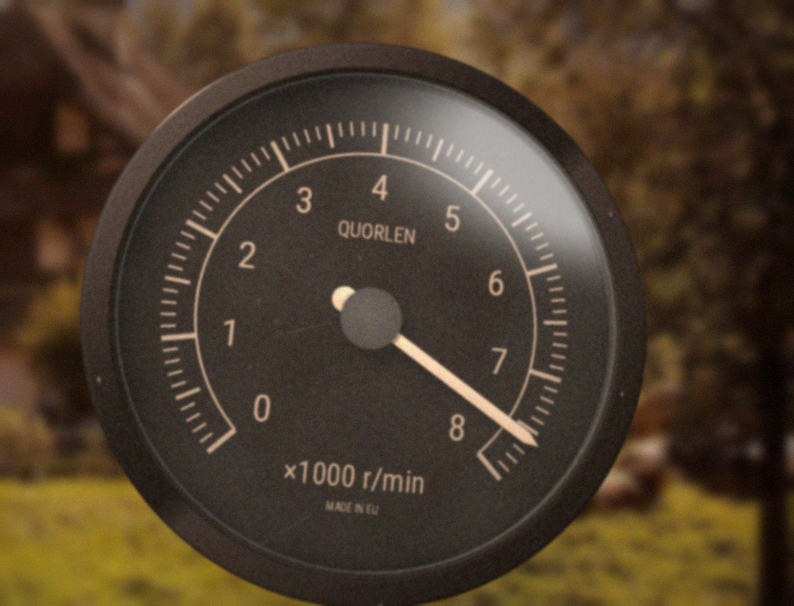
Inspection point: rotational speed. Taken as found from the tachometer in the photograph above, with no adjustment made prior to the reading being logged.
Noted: 7600 rpm
